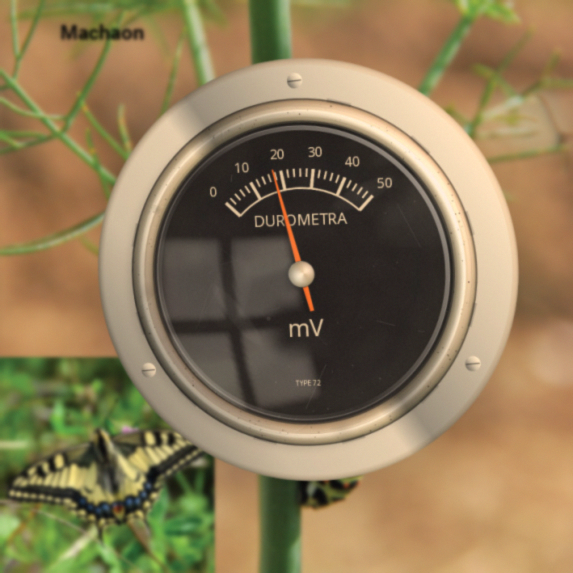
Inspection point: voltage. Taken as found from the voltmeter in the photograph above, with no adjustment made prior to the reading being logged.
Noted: 18 mV
